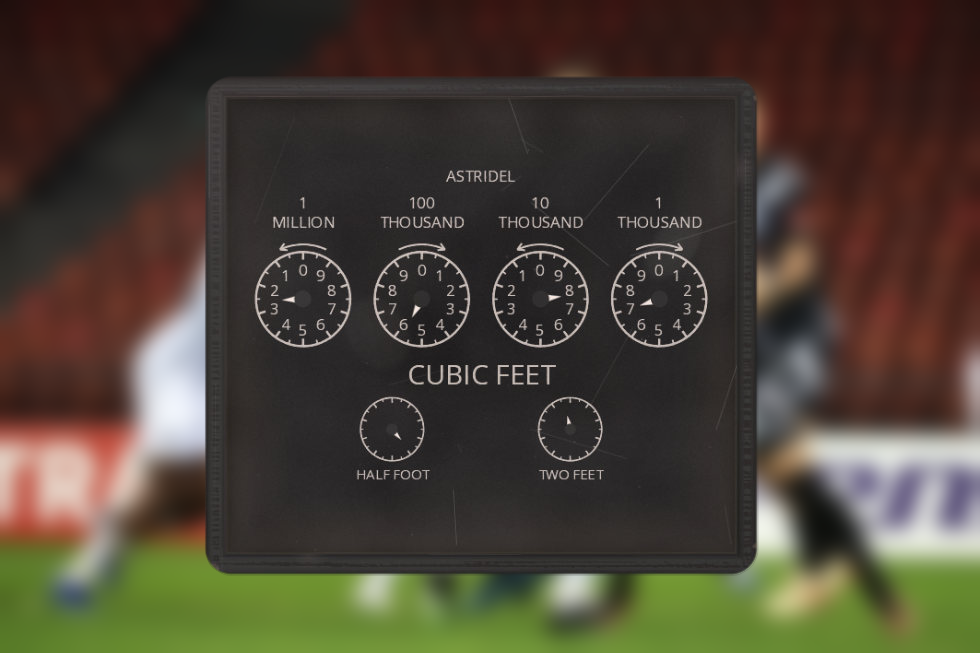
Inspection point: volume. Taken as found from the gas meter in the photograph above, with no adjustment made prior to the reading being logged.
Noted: 257700 ft³
